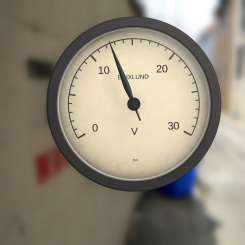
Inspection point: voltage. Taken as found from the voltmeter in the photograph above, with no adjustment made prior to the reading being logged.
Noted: 12.5 V
